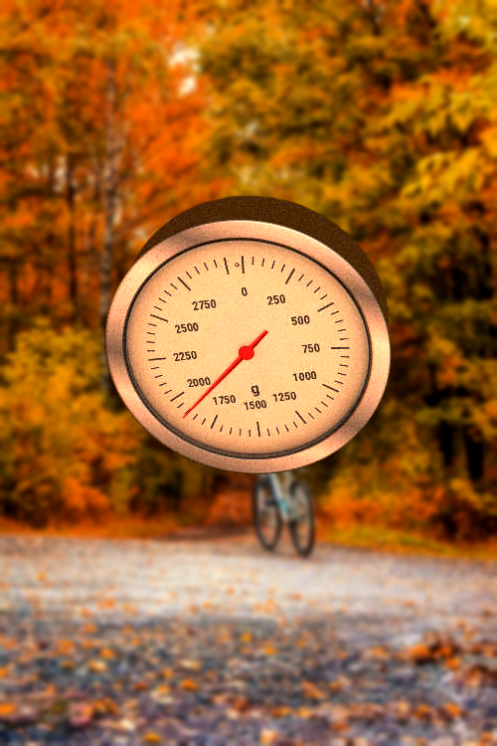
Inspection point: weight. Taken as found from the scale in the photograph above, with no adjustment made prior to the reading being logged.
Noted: 1900 g
